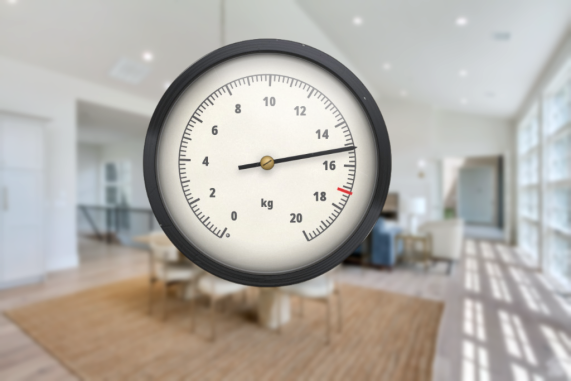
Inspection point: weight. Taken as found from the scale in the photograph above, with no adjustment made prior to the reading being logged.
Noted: 15.2 kg
